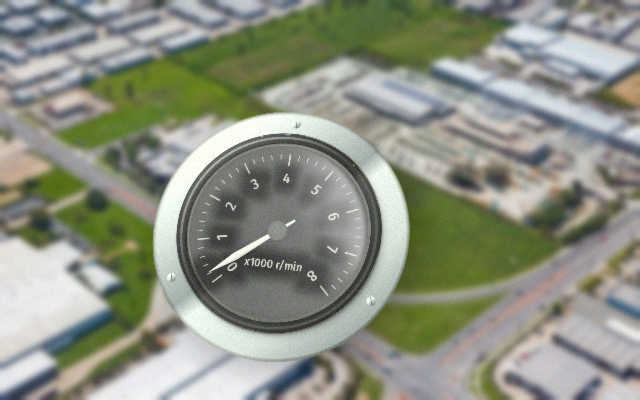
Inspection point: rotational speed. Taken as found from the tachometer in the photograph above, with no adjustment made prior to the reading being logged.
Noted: 200 rpm
